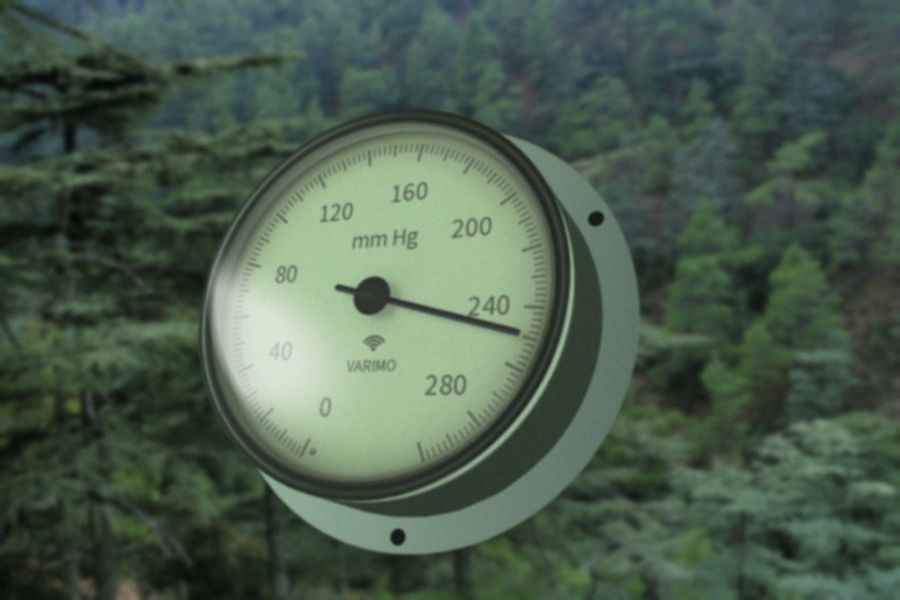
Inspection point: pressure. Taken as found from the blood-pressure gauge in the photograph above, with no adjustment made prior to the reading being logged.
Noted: 250 mmHg
